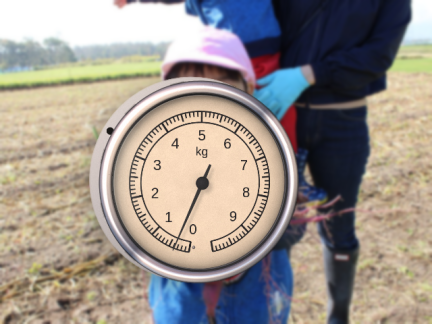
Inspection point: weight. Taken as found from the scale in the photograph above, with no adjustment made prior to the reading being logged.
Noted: 0.4 kg
